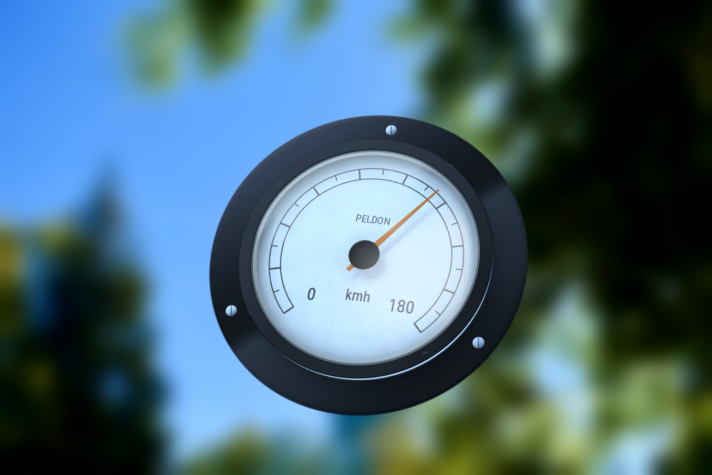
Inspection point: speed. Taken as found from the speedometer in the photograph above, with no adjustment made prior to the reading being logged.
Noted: 115 km/h
